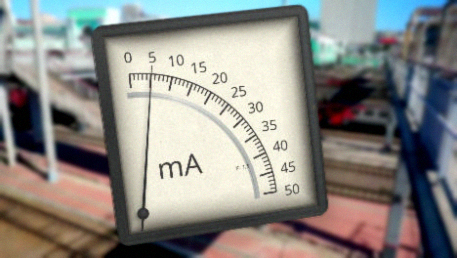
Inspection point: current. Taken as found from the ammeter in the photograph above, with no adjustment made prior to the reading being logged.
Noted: 5 mA
